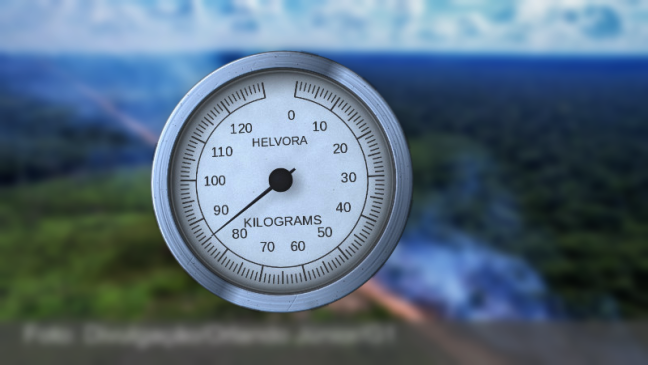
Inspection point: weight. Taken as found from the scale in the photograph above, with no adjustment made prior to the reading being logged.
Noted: 85 kg
